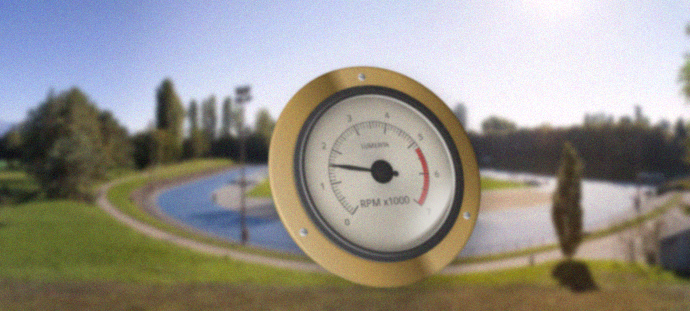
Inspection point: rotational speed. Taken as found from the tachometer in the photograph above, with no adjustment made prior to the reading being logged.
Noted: 1500 rpm
